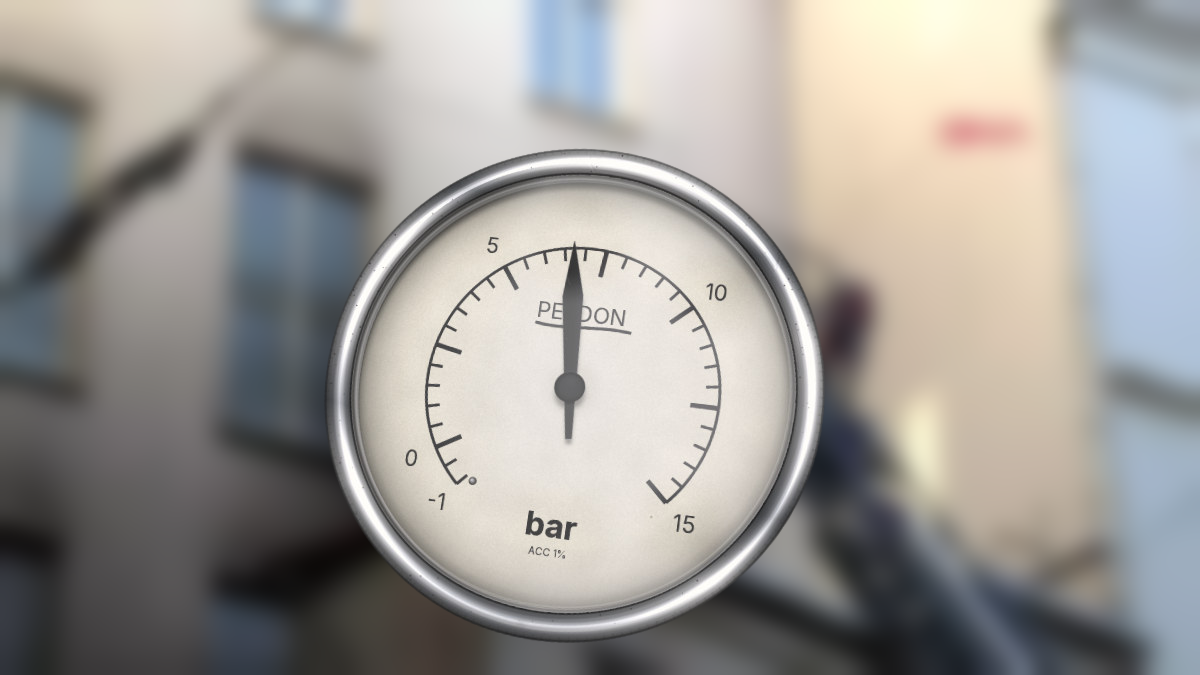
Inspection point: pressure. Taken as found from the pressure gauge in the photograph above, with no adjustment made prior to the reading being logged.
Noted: 6.75 bar
